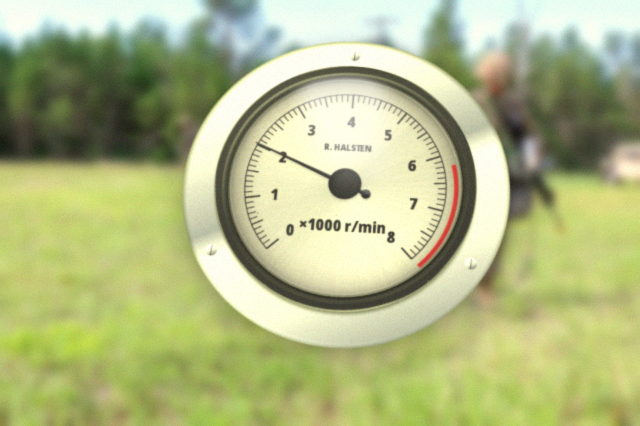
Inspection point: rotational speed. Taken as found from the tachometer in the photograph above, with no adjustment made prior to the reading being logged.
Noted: 2000 rpm
